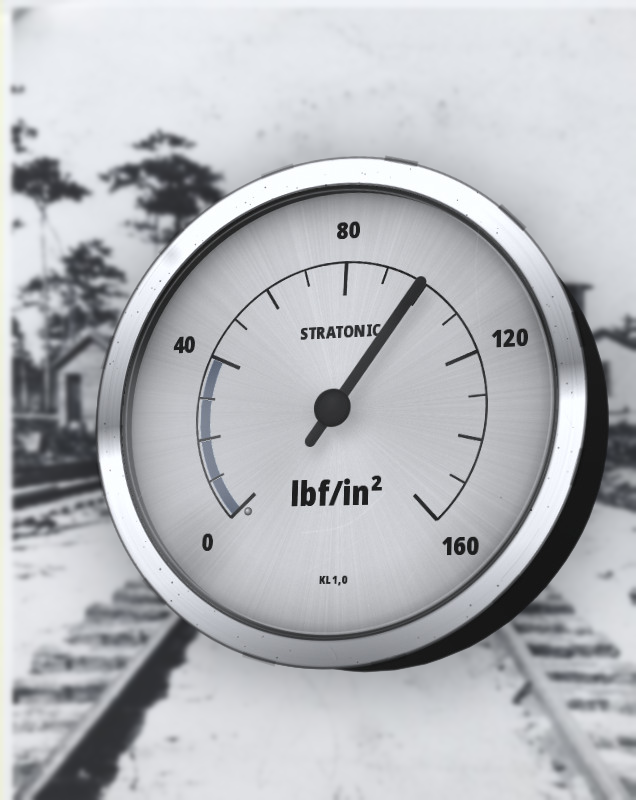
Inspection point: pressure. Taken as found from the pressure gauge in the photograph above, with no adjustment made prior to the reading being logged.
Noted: 100 psi
